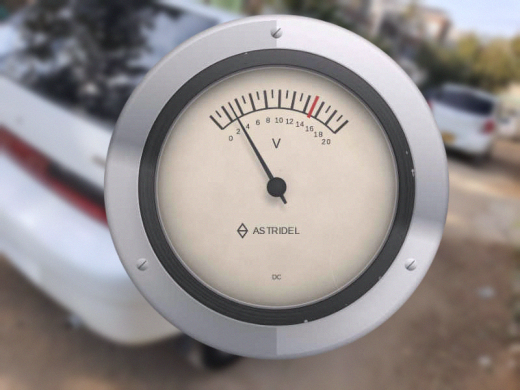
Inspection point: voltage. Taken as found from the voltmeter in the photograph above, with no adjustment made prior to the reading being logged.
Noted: 3 V
